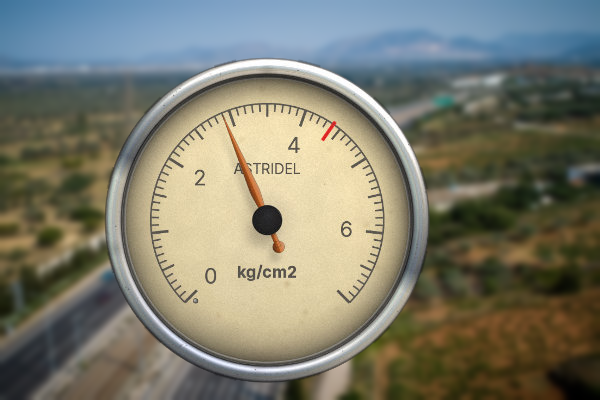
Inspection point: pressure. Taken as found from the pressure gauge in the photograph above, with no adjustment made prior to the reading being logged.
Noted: 2.9 kg/cm²
